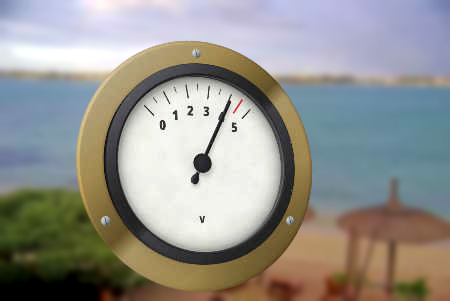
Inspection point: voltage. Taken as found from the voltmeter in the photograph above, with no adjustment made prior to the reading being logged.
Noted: 4 V
